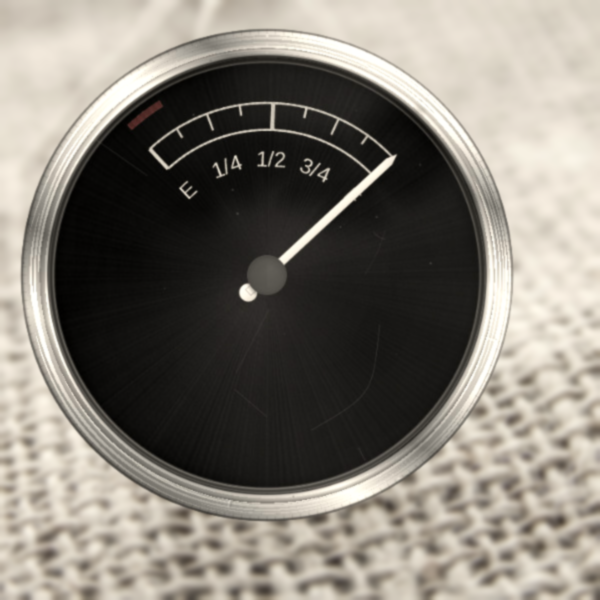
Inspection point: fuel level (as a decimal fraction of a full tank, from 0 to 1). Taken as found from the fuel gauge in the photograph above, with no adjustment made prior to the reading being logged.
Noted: 1
